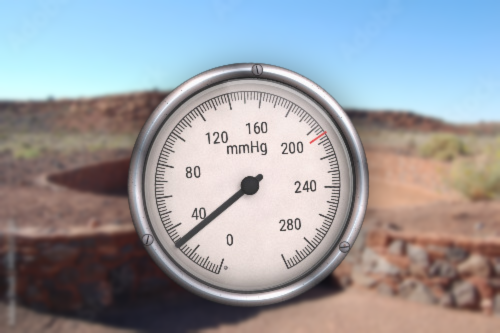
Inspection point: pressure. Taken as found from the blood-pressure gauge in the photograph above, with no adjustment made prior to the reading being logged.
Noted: 30 mmHg
